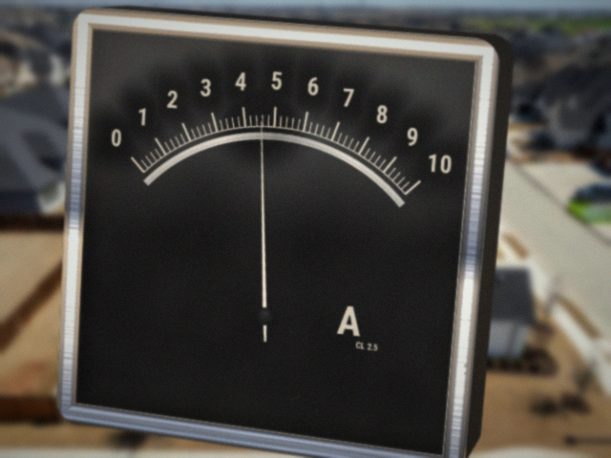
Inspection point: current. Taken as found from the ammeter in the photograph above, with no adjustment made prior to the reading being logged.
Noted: 4.6 A
